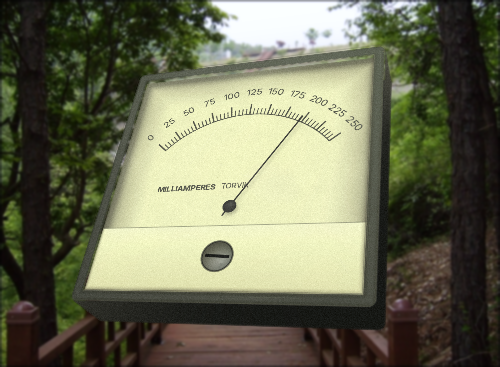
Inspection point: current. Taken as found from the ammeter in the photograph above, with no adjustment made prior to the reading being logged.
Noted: 200 mA
